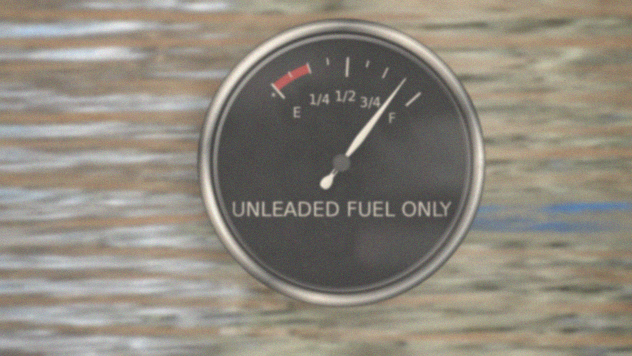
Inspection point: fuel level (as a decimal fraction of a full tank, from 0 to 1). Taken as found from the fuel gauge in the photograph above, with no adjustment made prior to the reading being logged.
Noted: 0.875
